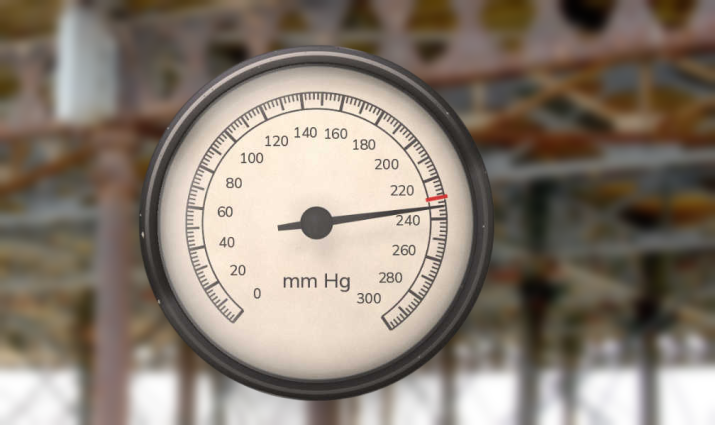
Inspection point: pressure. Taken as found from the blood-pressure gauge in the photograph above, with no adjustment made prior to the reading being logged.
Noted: 234 mmHg
